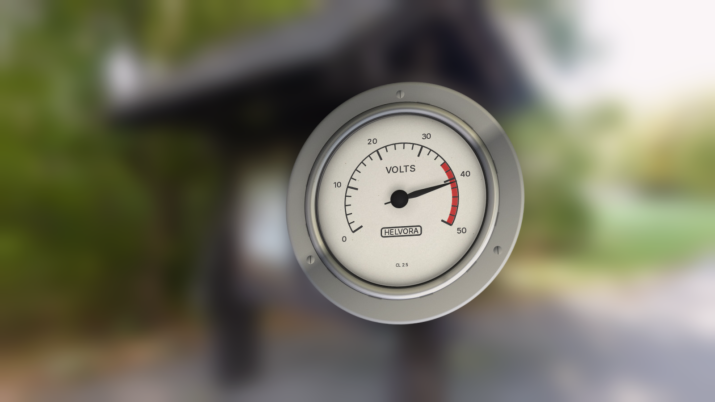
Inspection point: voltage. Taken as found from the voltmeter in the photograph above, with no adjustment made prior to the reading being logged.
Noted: 41 V
